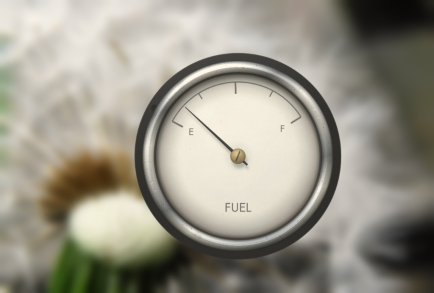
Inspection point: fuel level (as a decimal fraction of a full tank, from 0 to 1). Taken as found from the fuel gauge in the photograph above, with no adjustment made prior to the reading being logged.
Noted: 0.125
